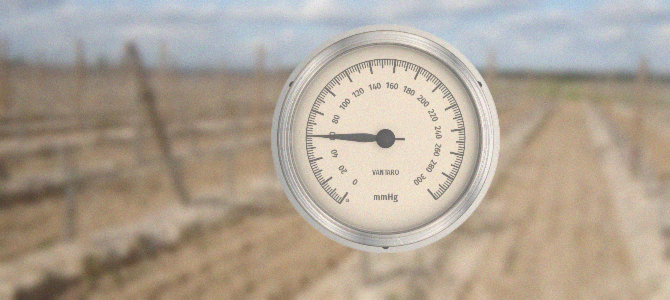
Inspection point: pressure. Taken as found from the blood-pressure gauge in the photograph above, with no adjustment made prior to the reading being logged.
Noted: 60 mmHg
